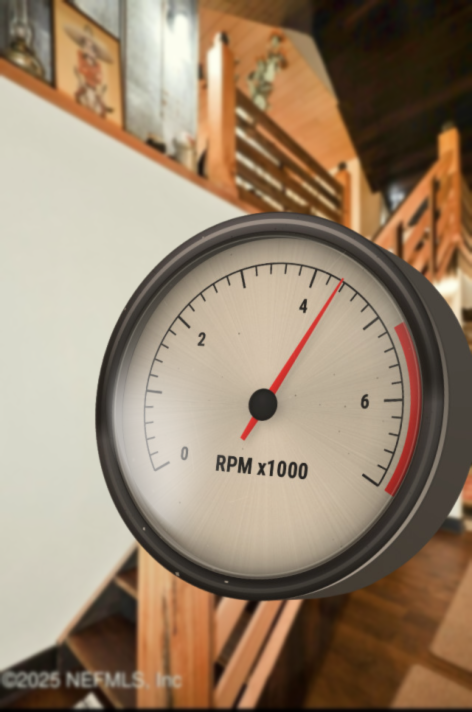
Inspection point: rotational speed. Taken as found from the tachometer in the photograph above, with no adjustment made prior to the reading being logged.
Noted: 4400 rpm
